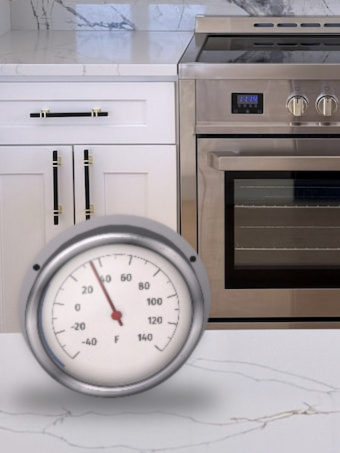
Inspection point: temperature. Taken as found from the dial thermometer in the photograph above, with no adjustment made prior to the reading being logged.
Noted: 35 °F
